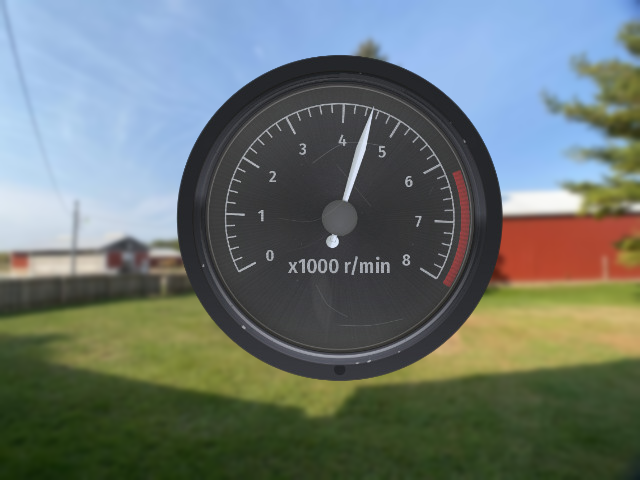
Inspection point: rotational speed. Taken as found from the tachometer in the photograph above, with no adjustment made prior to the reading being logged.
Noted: 4500 rpm
